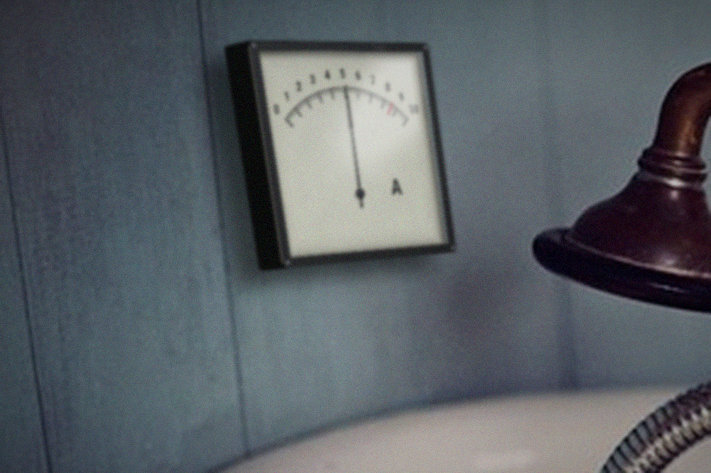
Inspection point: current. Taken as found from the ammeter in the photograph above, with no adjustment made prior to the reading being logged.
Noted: 5 A
